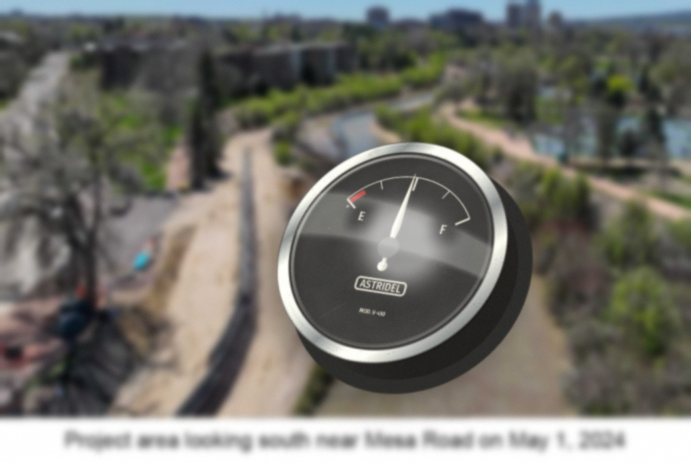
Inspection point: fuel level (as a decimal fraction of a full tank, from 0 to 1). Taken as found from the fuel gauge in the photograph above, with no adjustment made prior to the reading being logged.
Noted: 0.5
